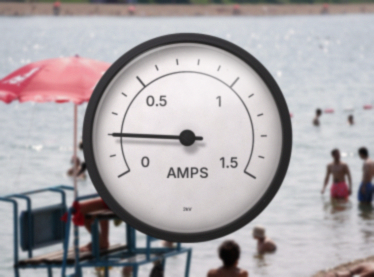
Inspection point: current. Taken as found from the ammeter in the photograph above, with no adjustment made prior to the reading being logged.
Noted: 0.2 A
